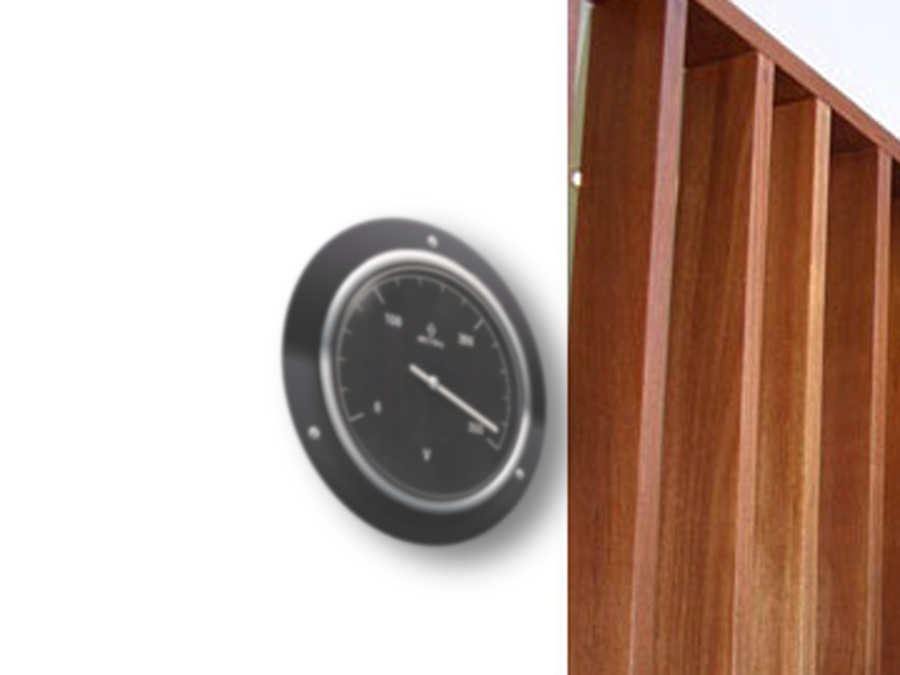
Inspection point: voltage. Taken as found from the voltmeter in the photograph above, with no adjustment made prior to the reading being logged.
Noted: 290 V
